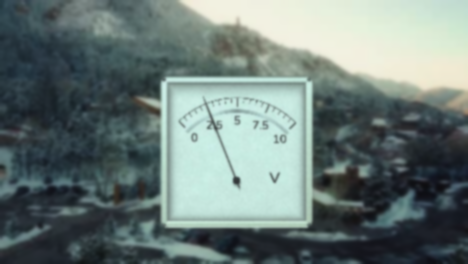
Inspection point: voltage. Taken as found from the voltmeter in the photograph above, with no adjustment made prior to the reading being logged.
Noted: 2.5 V
